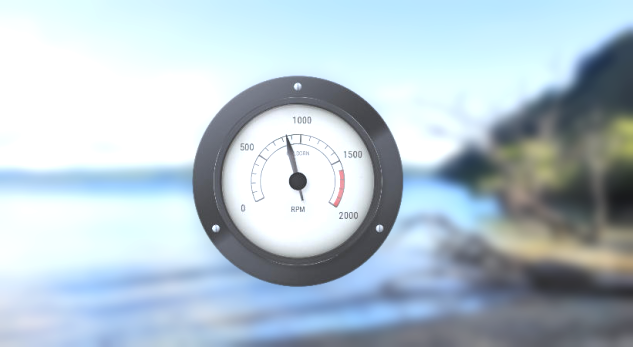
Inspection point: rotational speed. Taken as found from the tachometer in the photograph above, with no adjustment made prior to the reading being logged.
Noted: 850 rpm
